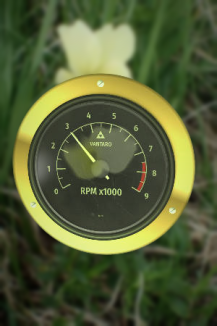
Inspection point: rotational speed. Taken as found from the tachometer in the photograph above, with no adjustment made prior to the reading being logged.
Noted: 3000 rpm
